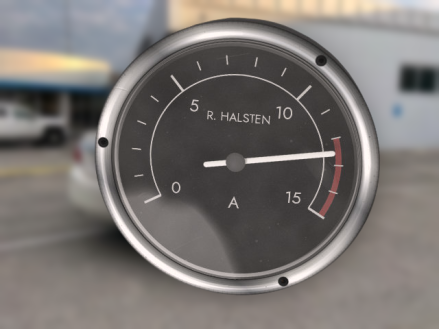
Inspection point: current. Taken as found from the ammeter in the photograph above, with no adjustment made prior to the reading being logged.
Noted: 12.5 A
